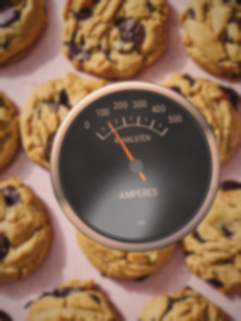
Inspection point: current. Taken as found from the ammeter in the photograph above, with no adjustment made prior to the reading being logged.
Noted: 100 A
